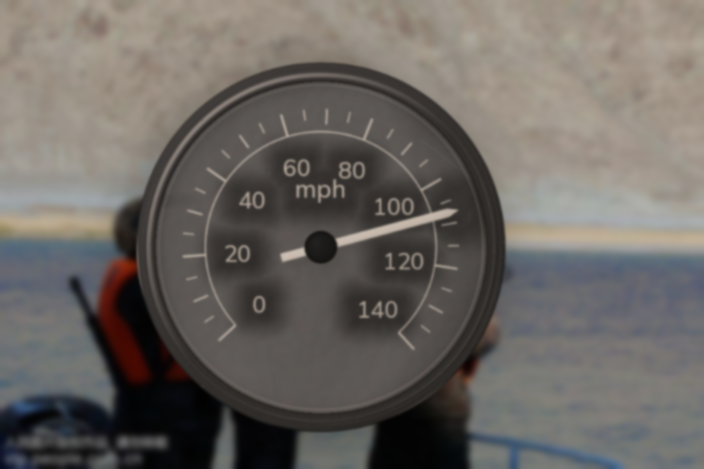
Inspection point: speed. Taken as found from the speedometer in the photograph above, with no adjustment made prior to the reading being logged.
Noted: 107.5 mph
